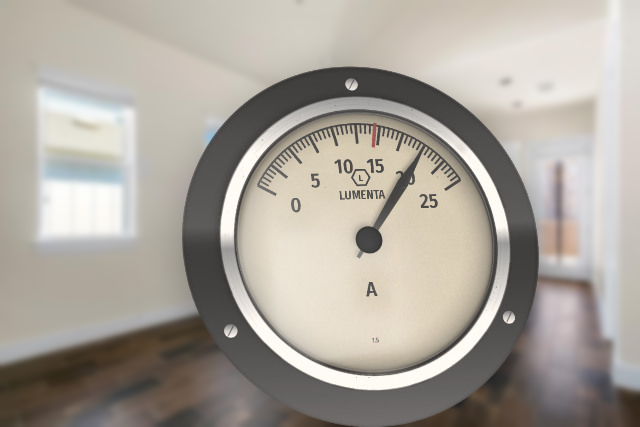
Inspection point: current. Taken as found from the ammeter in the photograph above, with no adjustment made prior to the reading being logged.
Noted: 20 A
